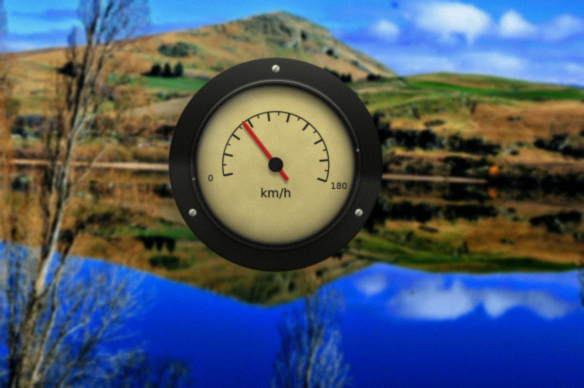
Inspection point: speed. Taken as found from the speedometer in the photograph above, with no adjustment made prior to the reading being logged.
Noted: 55 km/h
